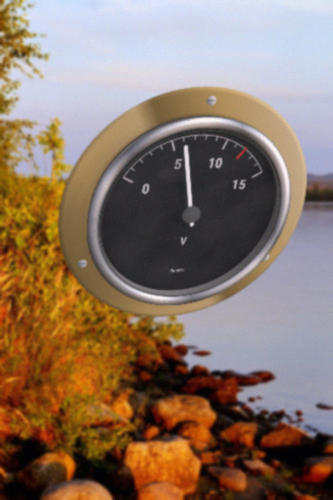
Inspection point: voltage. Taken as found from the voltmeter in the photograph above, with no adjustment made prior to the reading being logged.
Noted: 6 V
